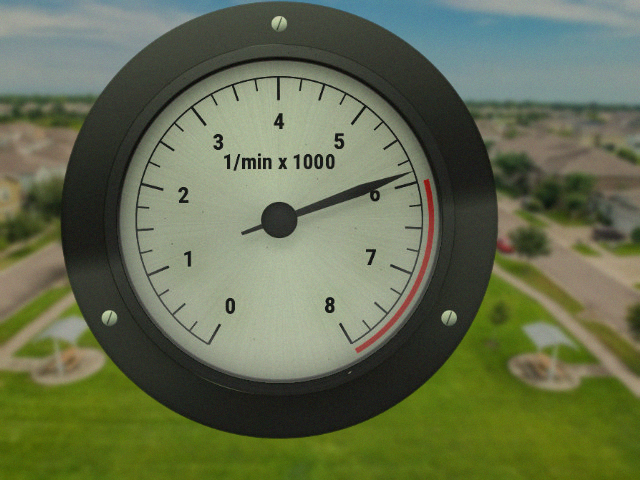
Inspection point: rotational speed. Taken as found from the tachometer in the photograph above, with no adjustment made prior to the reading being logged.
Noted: 5875 rpm
